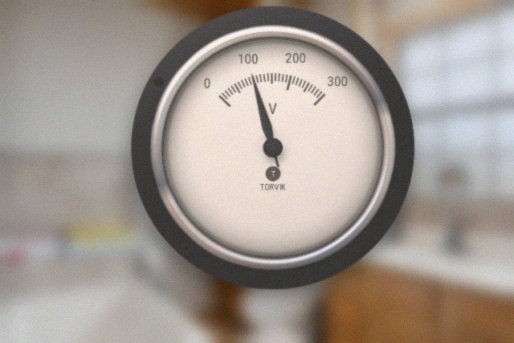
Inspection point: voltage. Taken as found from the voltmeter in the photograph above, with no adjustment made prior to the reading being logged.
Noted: 100 V
